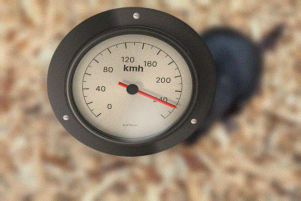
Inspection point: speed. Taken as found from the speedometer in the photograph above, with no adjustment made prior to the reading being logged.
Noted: 240 km/h
